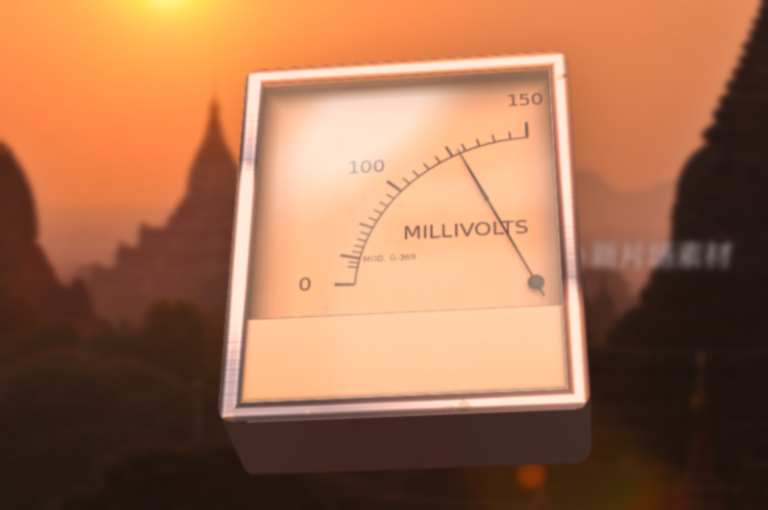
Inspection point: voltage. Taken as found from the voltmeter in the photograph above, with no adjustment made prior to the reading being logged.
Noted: 127.5 mV
